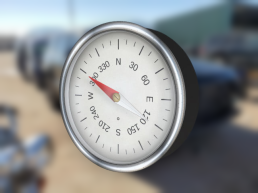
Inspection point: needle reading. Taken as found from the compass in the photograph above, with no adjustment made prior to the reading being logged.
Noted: 300 °
